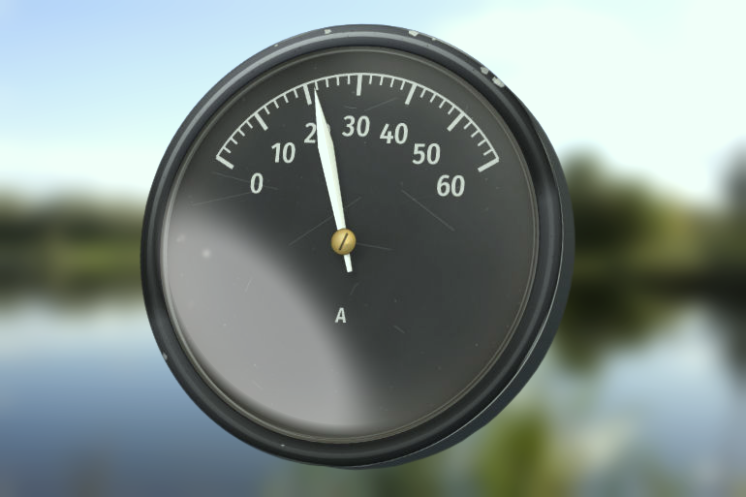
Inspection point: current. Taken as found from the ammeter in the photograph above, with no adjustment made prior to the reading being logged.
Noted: 22 A
